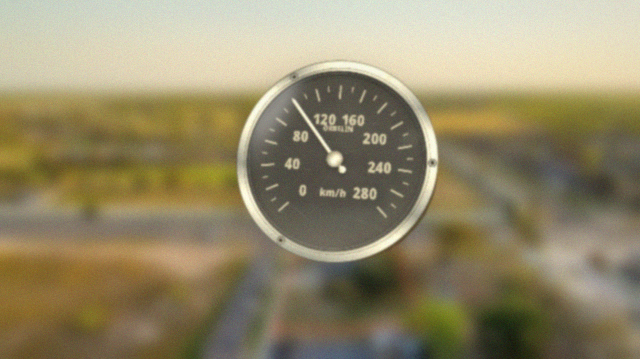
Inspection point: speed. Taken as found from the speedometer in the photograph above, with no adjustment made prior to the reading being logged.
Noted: 100 km/h
